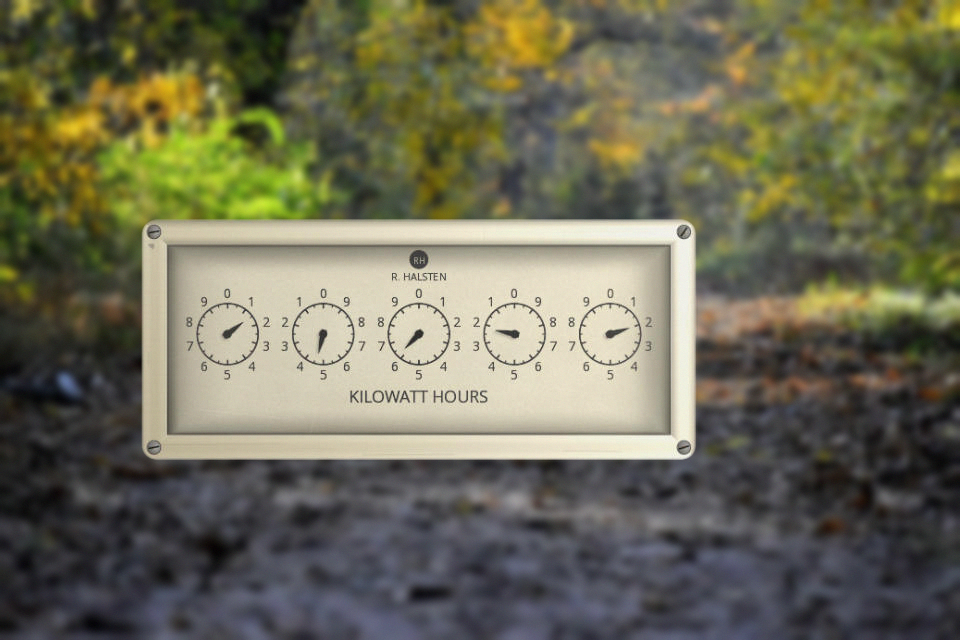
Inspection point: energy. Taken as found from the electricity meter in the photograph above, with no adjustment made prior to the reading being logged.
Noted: 14622 kWh
